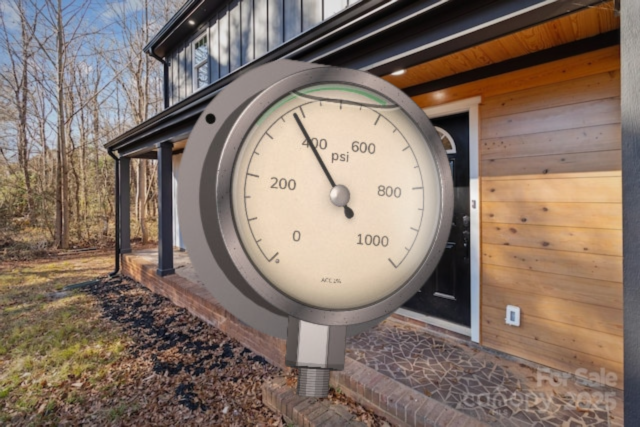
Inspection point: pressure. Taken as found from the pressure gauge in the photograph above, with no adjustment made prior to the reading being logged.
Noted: 375 psi
